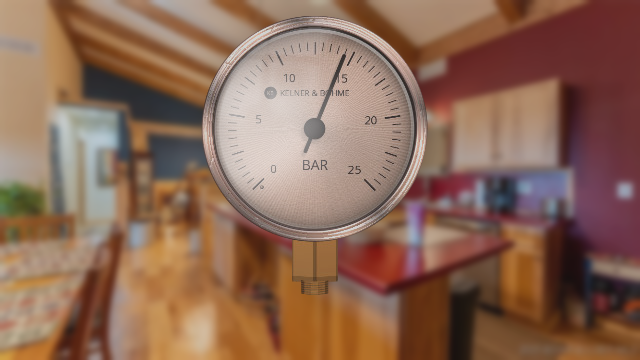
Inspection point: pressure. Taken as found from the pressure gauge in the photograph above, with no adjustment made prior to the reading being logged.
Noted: 14.5 bar
